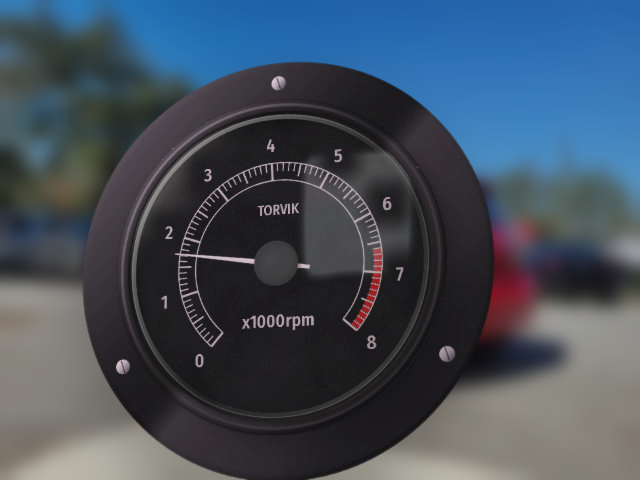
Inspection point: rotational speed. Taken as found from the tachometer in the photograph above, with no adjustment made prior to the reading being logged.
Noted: 1700 rpm
